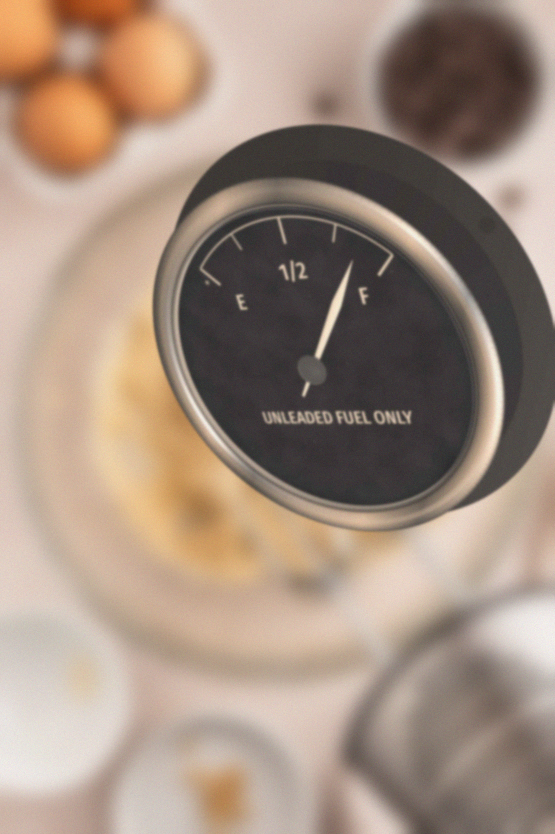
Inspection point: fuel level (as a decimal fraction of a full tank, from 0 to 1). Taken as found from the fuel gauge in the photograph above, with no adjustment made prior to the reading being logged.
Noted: 0.875
